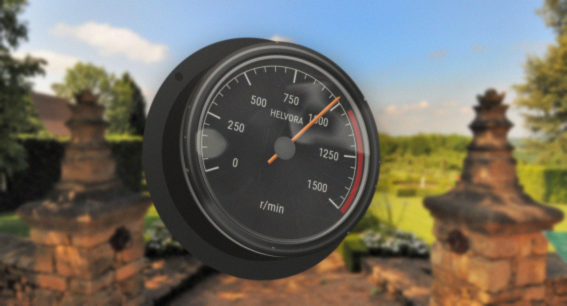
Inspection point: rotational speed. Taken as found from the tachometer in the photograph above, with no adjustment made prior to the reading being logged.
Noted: 975 rpm
